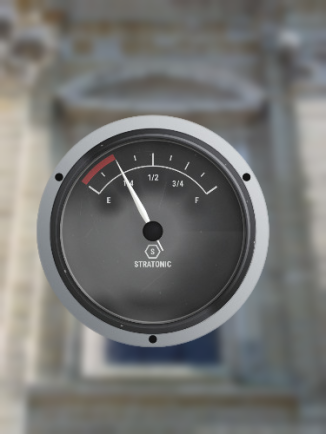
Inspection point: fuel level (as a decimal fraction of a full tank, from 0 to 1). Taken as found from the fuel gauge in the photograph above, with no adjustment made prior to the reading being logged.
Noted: 0.25
